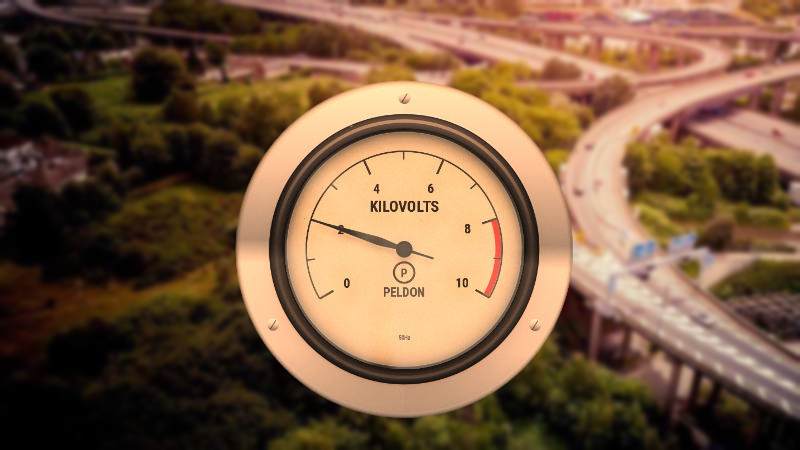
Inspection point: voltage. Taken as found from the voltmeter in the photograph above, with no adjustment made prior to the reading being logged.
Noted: 2 kV
